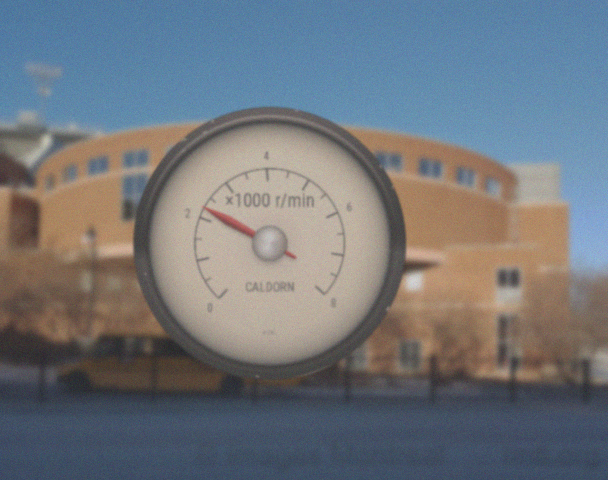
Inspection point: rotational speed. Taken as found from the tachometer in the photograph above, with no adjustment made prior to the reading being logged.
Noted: 2250 rpm
